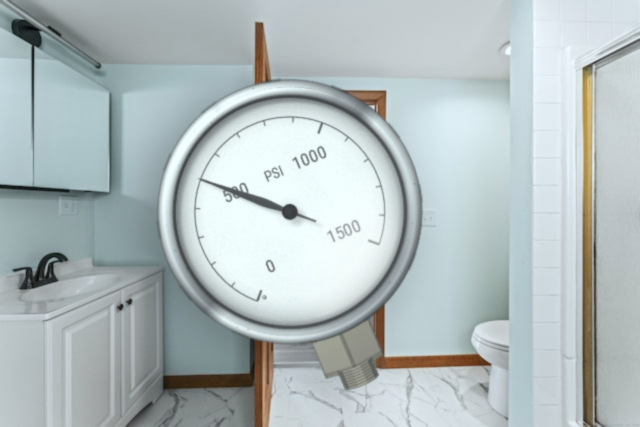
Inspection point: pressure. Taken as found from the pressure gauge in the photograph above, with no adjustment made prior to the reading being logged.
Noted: 500 psi
